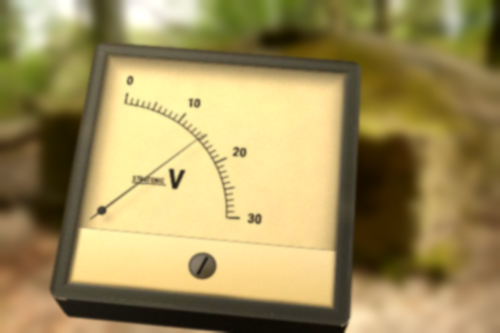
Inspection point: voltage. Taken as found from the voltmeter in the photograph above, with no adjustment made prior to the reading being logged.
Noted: 15 V
